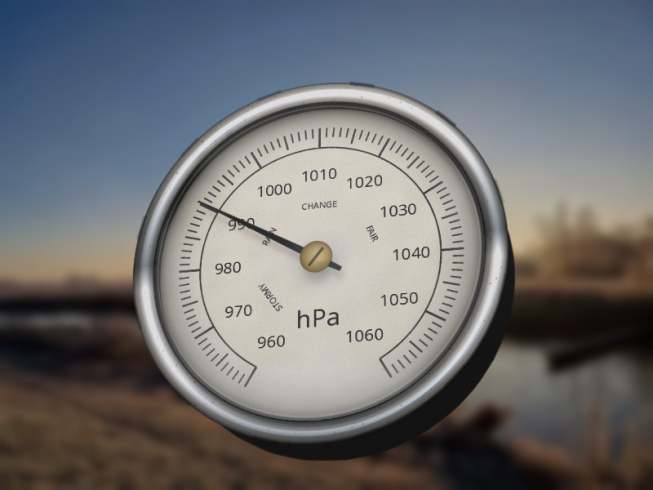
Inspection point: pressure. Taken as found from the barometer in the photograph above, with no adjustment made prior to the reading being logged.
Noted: 990 hPa
